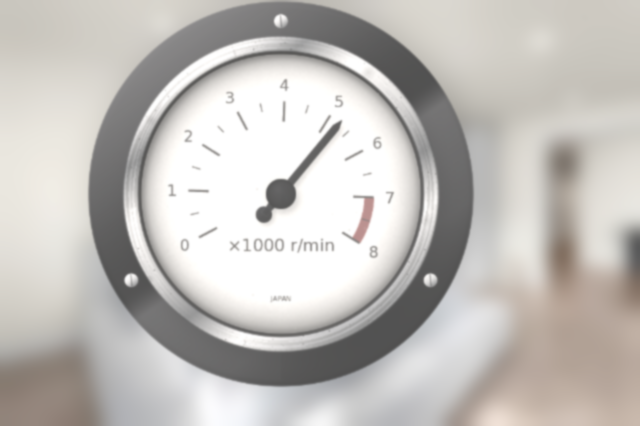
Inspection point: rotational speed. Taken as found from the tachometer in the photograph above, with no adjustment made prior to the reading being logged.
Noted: 5250 rpm
